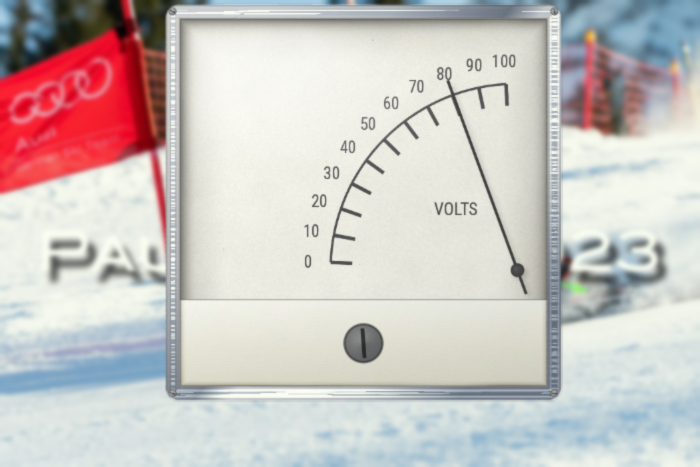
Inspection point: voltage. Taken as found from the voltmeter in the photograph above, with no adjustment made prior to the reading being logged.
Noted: 80 V
